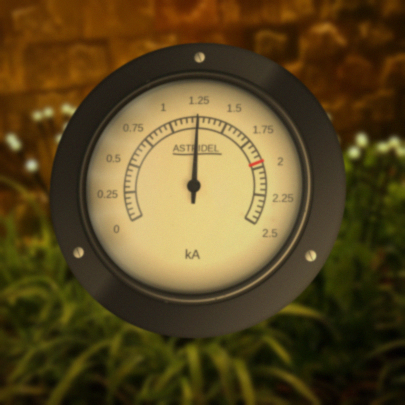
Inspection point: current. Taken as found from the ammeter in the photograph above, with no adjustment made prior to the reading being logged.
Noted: 1.25 kA
